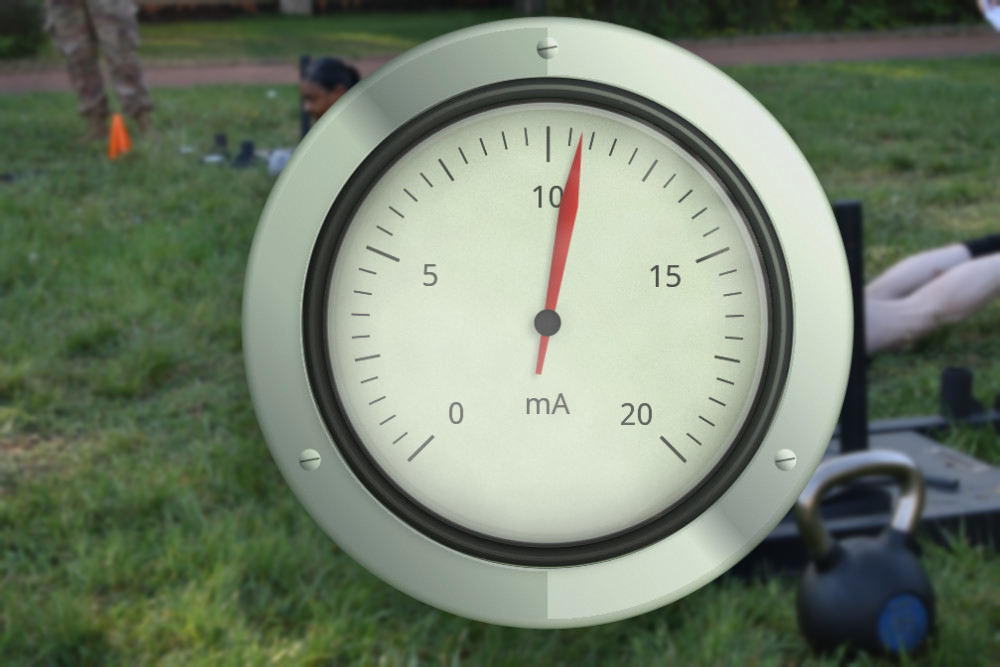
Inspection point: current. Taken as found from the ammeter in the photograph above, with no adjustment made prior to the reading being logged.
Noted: 10.75 mA
